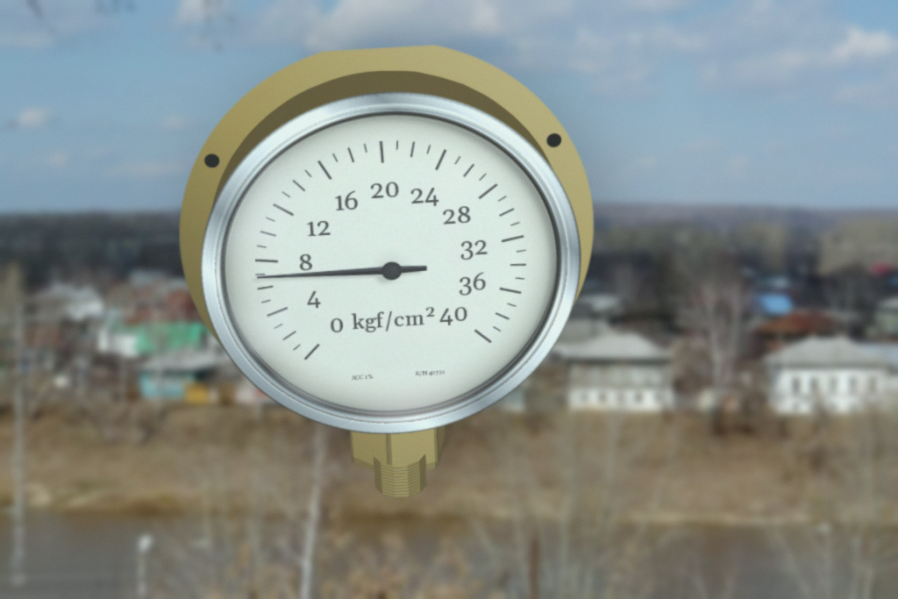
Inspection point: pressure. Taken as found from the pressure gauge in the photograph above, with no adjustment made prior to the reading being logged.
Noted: 7 kg/cm²
